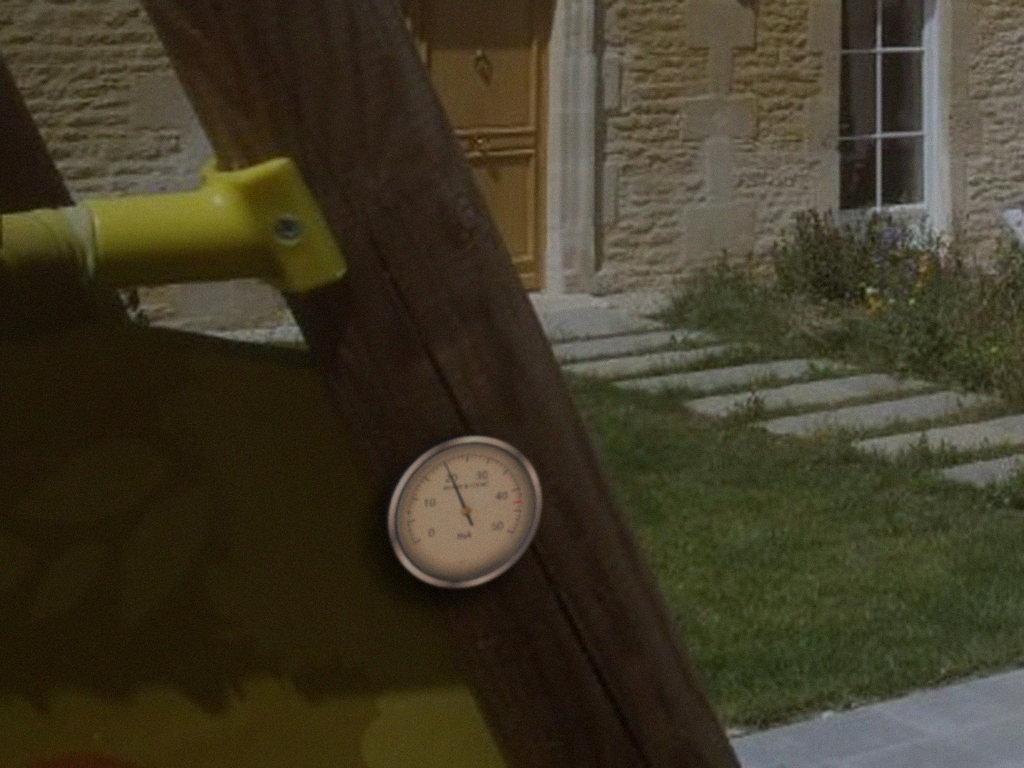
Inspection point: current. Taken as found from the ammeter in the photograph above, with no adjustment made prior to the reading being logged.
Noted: 20 mA
